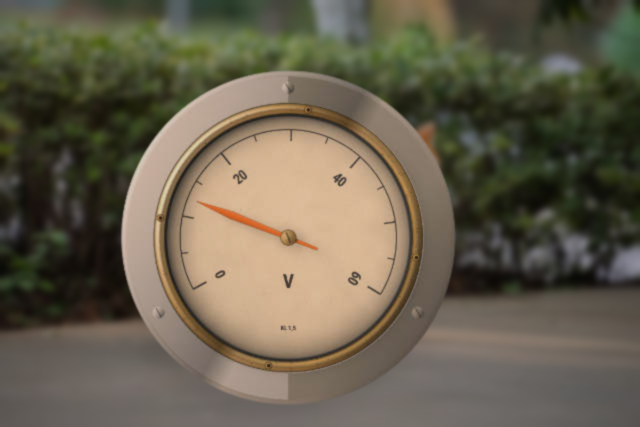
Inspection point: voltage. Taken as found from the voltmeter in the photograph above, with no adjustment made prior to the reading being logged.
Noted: 12.5 V
